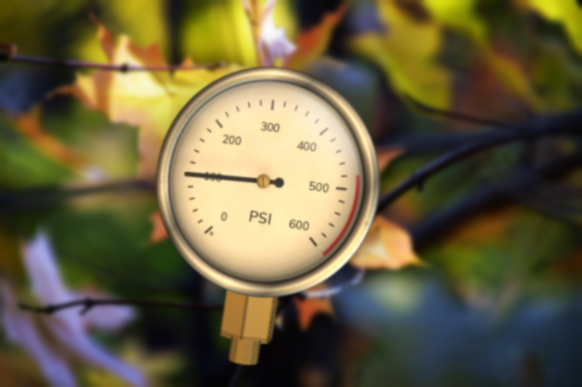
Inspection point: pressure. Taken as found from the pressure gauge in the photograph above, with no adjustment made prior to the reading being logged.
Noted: 100 psi
